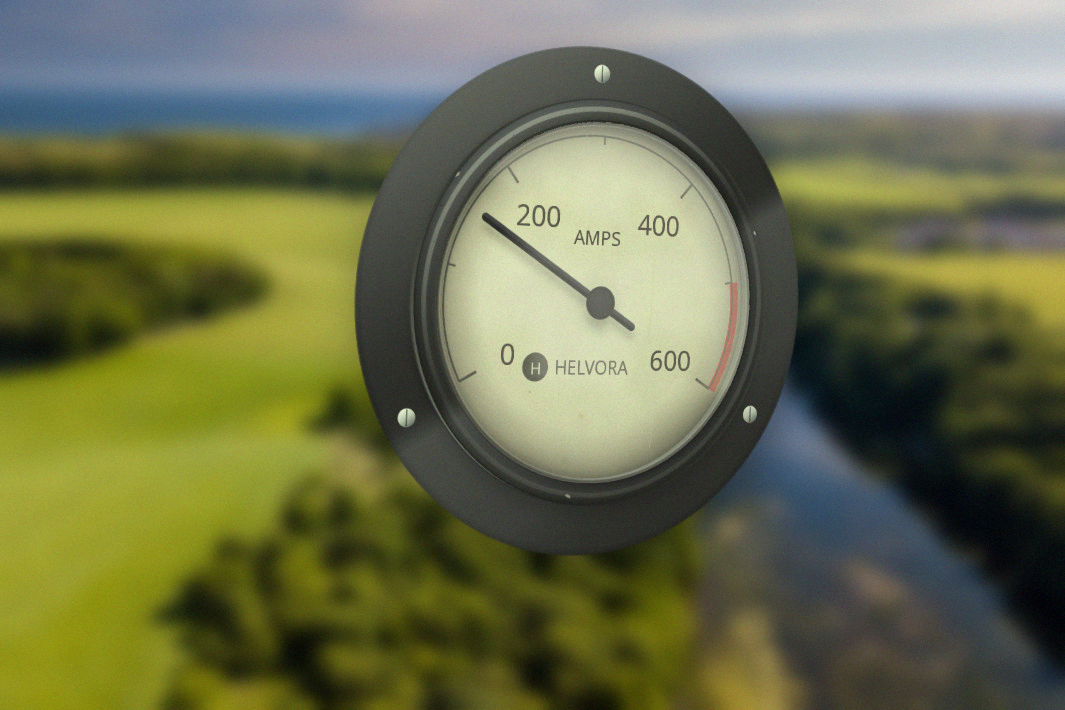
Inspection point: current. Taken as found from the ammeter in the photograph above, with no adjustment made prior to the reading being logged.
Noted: 150 A
